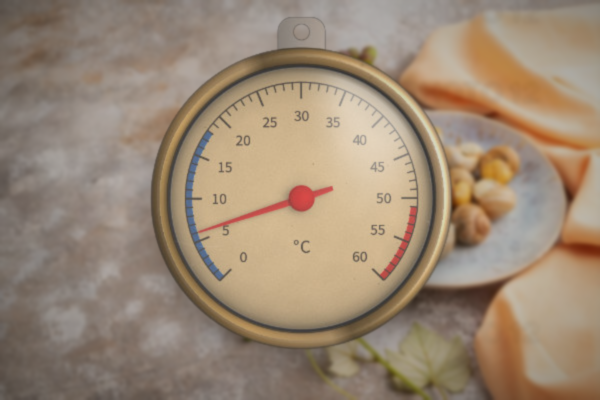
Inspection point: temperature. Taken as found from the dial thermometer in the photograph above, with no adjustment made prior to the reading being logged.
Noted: 6 °C
